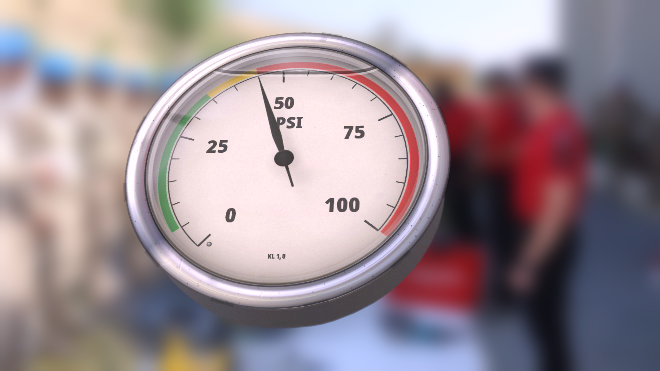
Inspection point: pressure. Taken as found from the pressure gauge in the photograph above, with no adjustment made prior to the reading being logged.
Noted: 45 psi
